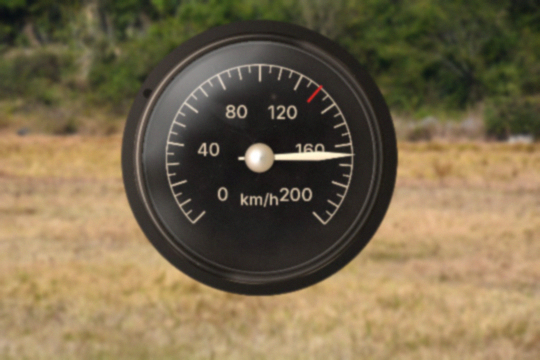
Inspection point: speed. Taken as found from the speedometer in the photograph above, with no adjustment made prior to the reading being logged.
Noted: 165 km/h
